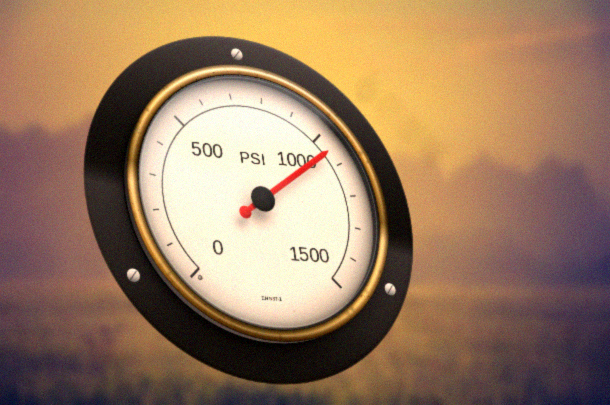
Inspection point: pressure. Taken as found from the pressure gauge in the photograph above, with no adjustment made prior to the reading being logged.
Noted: 1050 psi
